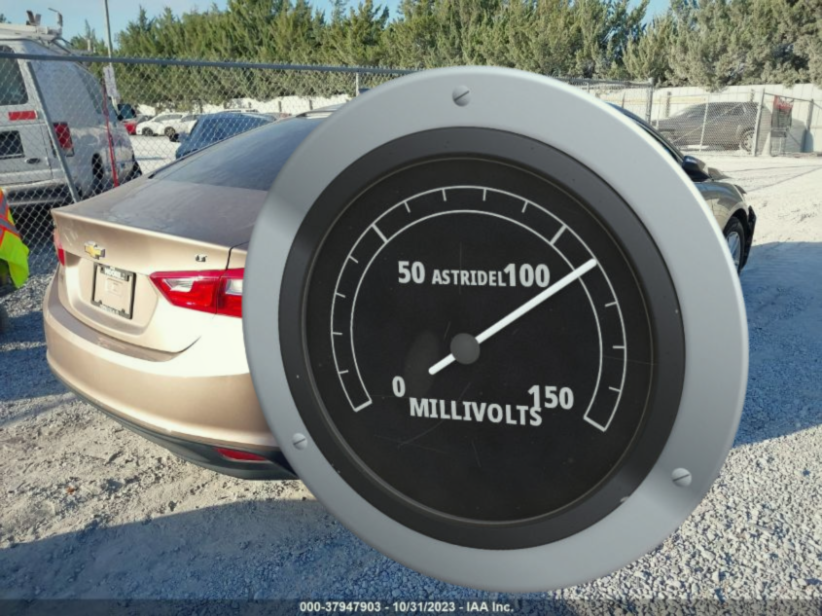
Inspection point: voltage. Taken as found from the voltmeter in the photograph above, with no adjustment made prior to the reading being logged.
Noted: 110 mV
